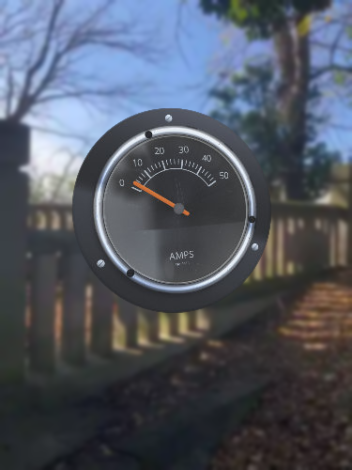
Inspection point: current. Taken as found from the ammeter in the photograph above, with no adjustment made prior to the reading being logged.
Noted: 2 A
